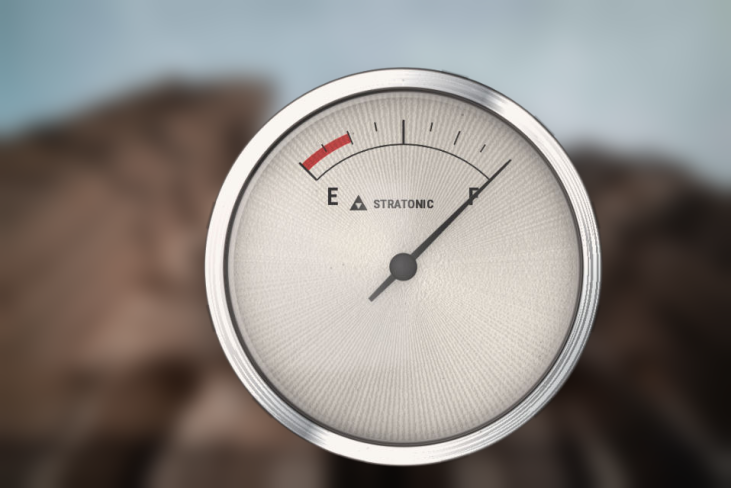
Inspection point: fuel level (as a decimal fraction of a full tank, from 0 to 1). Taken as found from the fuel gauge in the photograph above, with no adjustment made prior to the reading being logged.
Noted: 1
